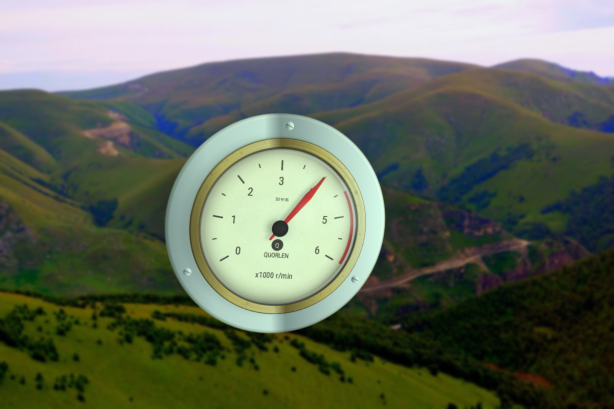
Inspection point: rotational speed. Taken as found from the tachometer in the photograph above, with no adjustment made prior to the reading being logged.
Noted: 4000 rpm
